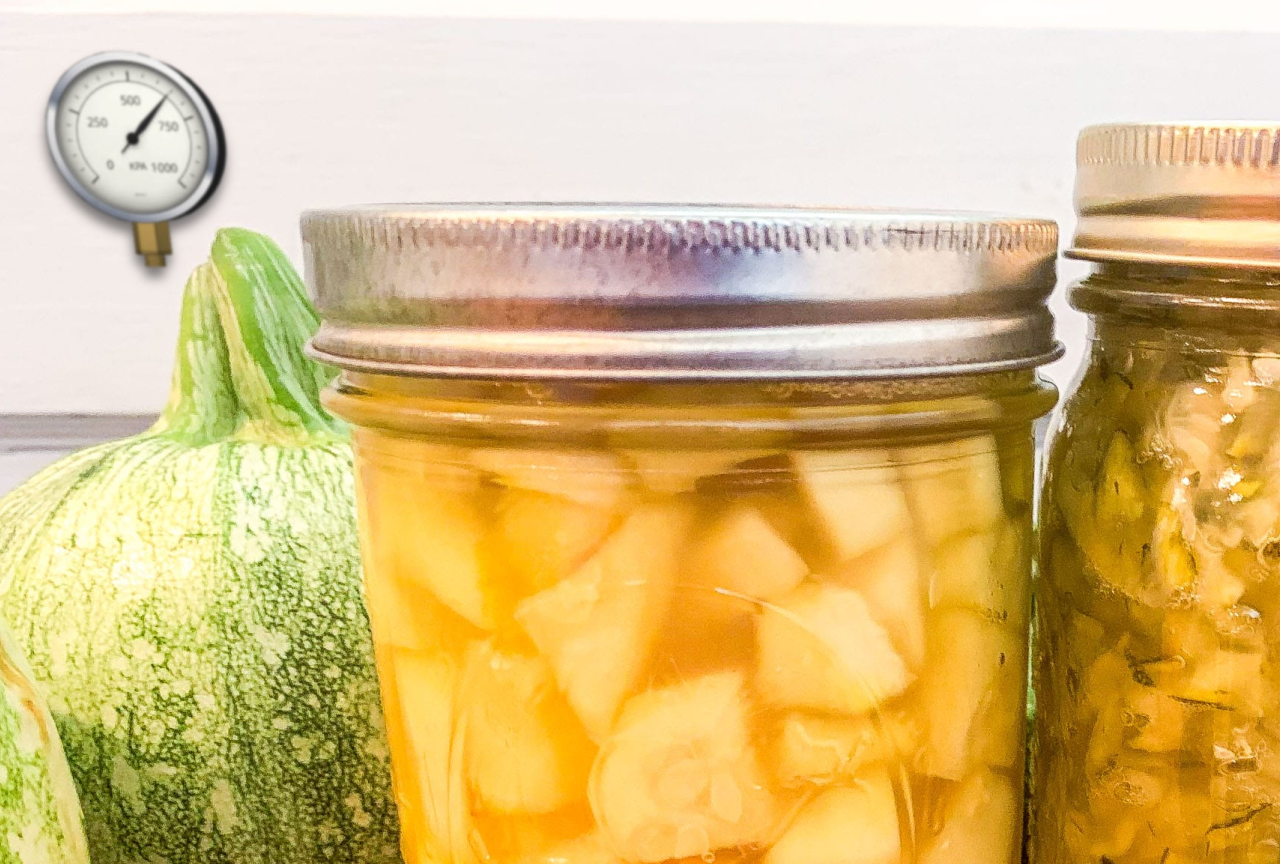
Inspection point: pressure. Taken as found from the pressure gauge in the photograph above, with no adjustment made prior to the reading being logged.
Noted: 650 kPa
